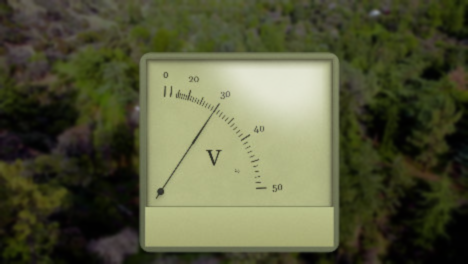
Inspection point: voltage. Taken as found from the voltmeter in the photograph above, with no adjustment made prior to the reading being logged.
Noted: 30 V
